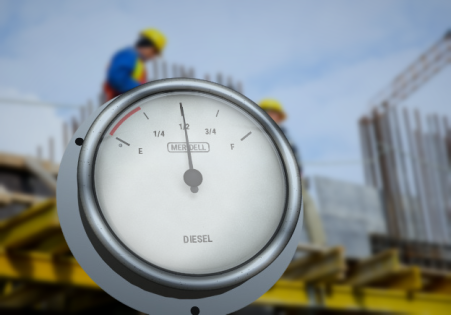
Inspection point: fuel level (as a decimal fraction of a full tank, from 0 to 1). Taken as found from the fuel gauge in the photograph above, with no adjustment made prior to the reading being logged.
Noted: 0.5
